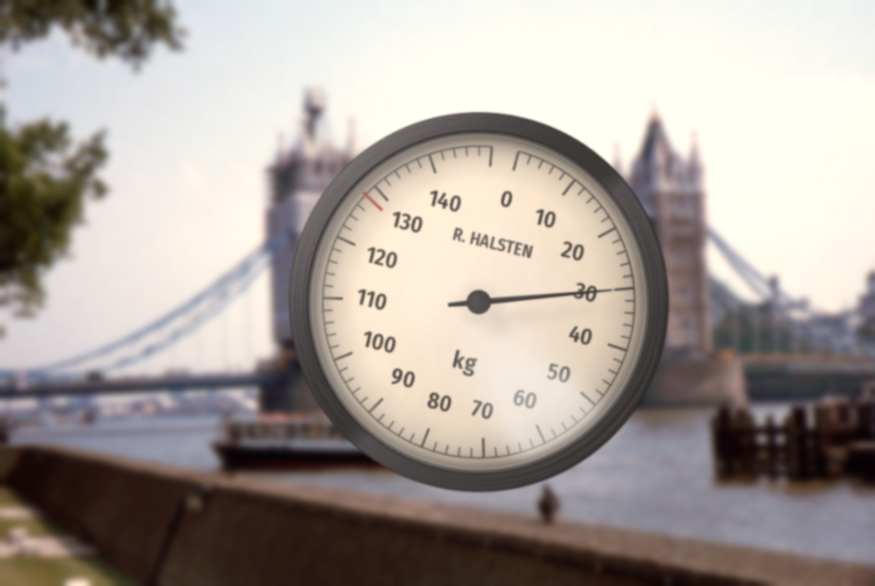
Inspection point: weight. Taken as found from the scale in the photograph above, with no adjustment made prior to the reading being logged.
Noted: 30 kg
